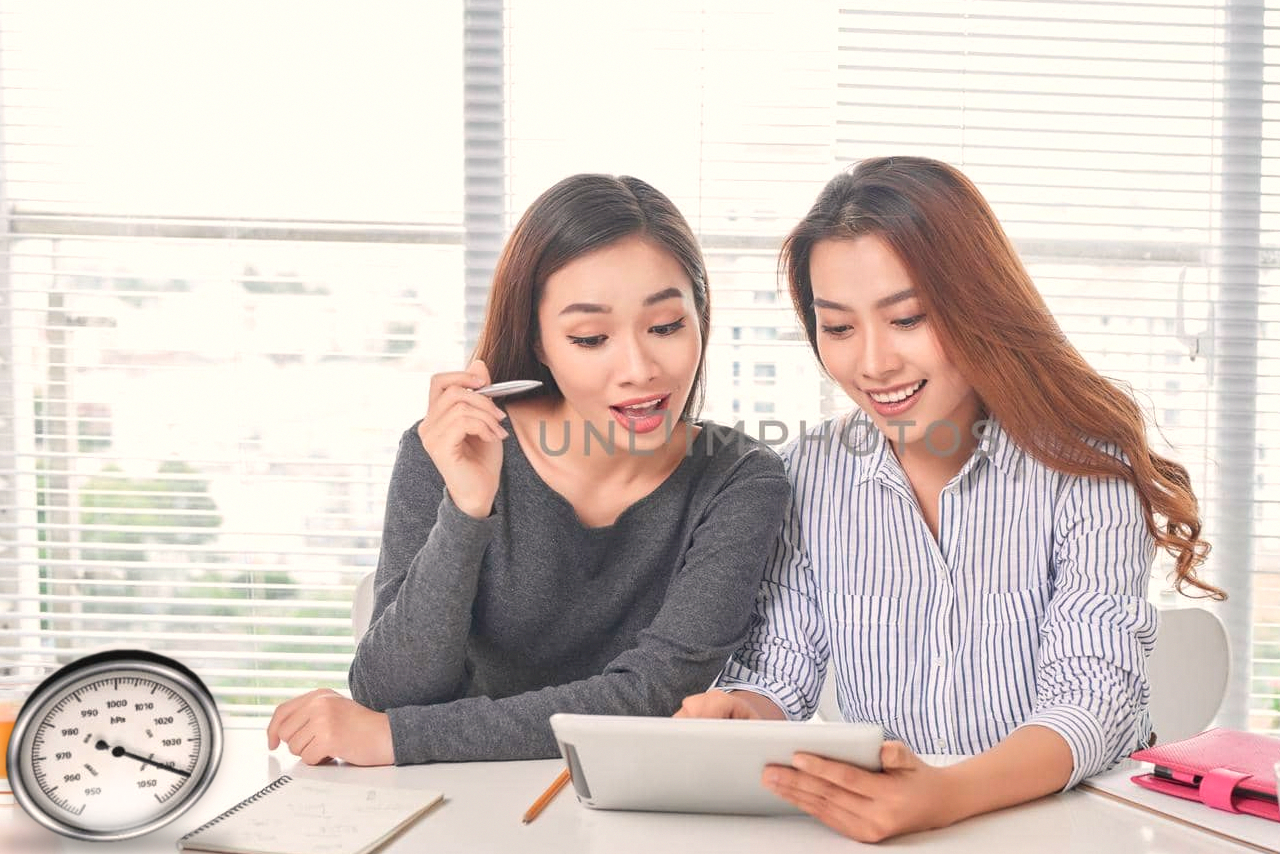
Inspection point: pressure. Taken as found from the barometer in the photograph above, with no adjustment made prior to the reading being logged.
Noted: 1040 hPa
